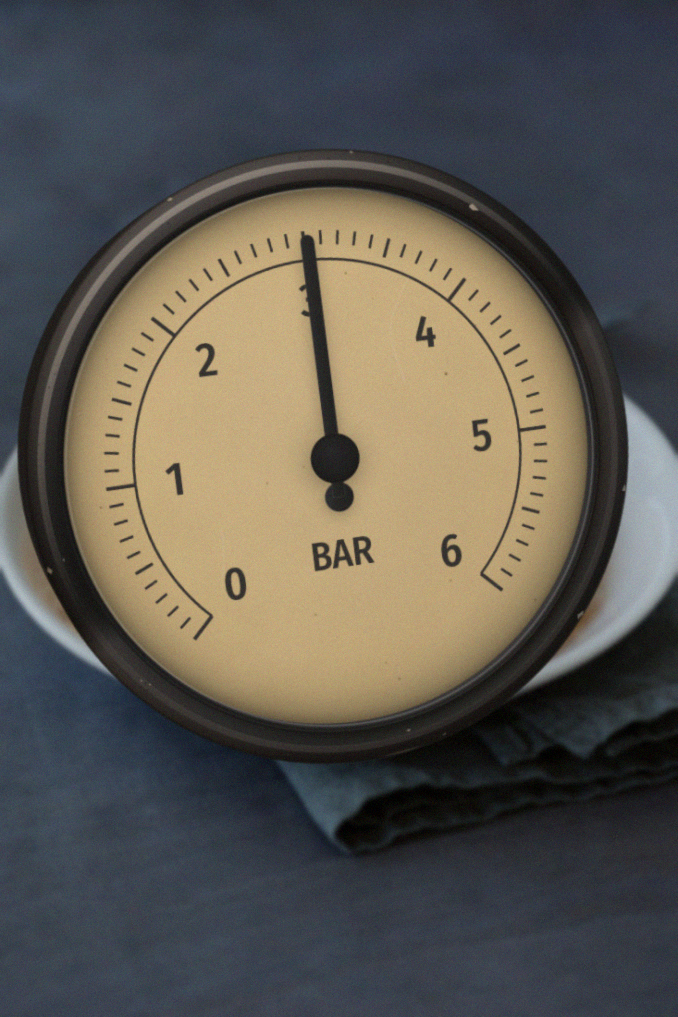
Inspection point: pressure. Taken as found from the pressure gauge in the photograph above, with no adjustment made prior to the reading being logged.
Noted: 3 bar
